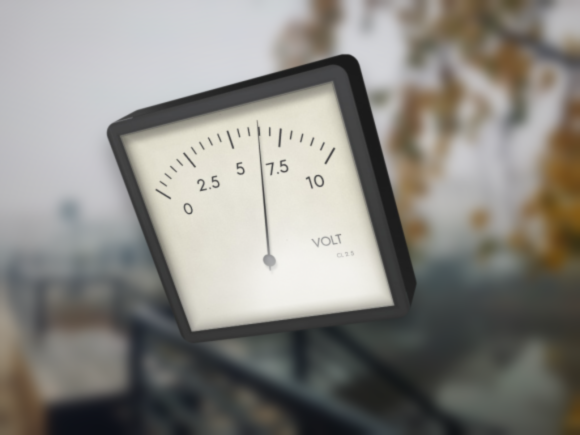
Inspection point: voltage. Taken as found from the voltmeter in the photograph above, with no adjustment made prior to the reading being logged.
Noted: 6.5 V
